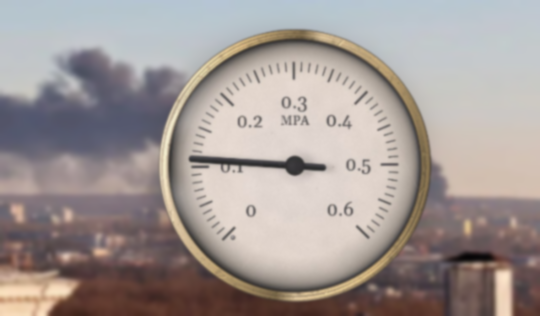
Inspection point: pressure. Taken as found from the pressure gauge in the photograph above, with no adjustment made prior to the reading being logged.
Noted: 0.11 MPa
